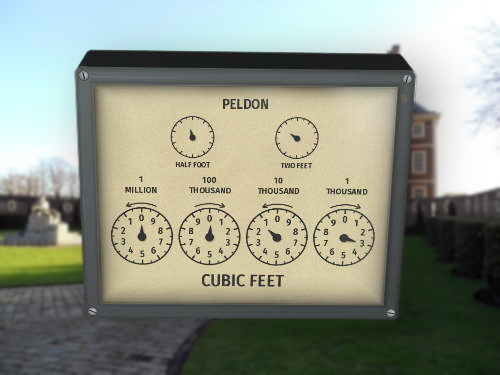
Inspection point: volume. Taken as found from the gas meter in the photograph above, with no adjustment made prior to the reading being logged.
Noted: 1300 ft³
